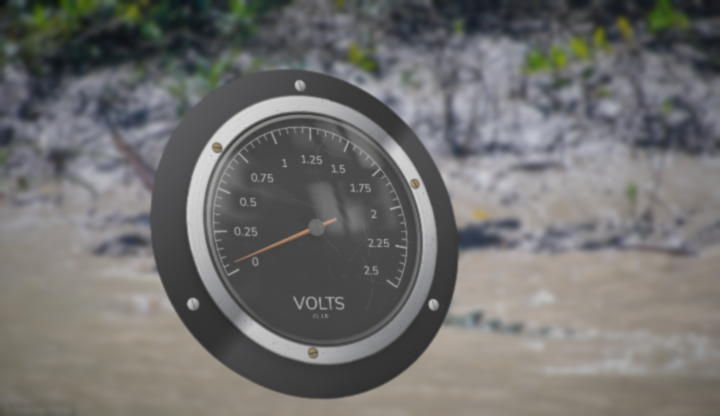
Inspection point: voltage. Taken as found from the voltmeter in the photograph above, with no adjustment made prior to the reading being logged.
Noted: 0.05 V
